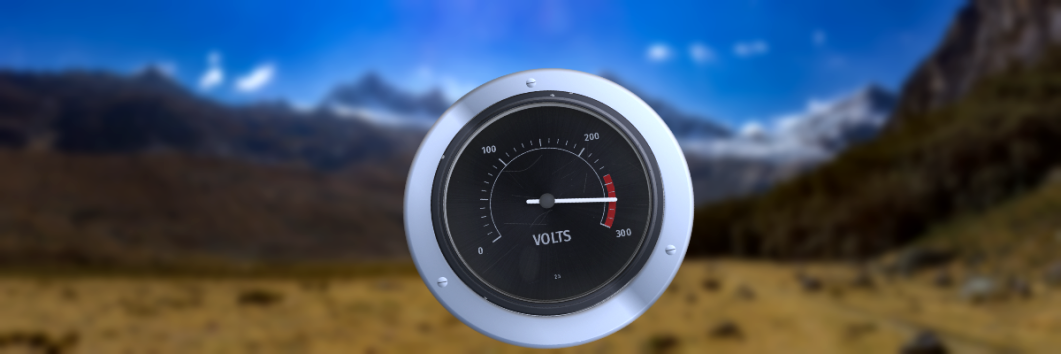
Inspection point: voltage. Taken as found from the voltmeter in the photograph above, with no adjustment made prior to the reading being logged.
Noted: 270 V
